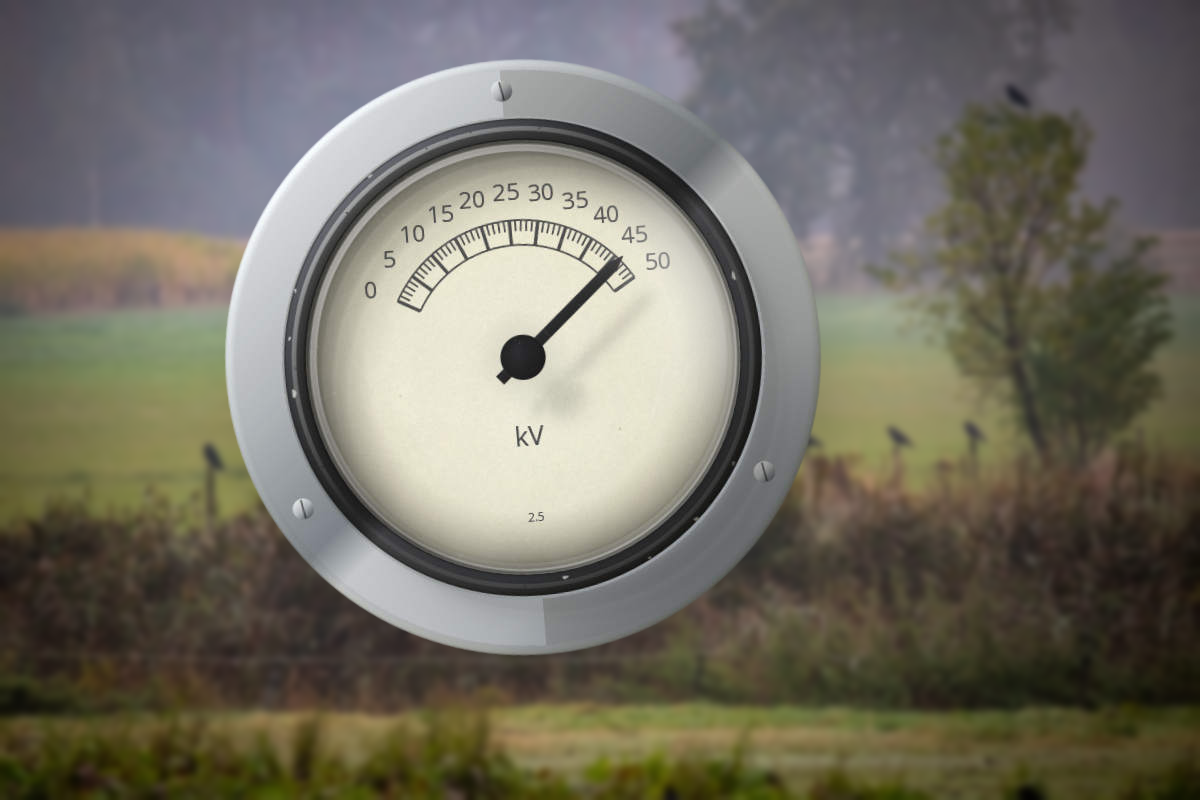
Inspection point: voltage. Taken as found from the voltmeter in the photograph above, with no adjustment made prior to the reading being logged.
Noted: 46 kV
